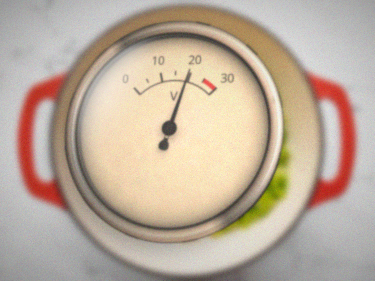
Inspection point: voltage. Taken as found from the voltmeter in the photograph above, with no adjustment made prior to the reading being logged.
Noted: 20 V
